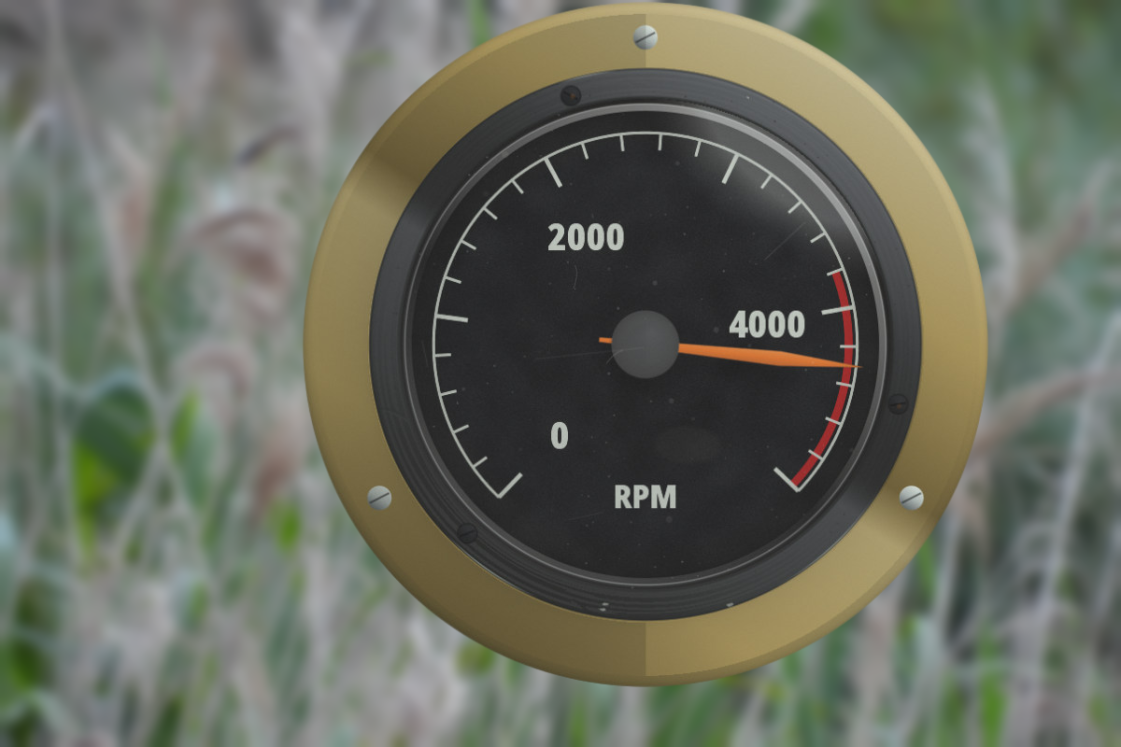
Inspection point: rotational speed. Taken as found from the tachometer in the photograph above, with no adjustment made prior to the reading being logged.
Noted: 4300 rpm
